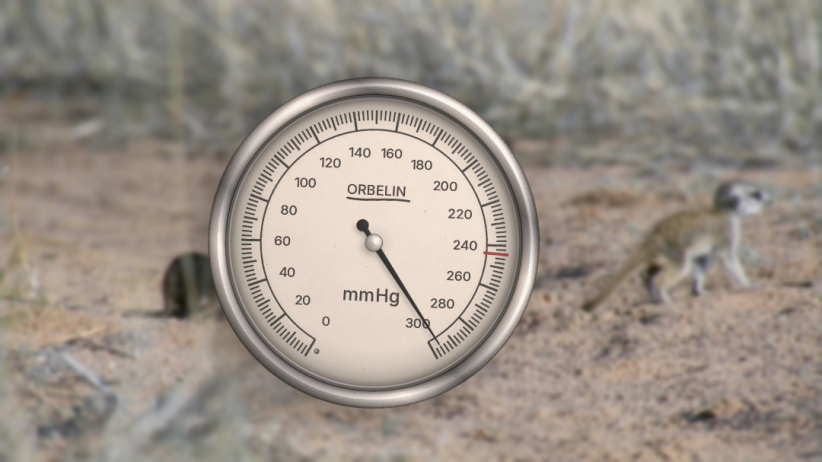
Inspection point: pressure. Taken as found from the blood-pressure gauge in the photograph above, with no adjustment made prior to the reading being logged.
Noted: 296 mmHg
